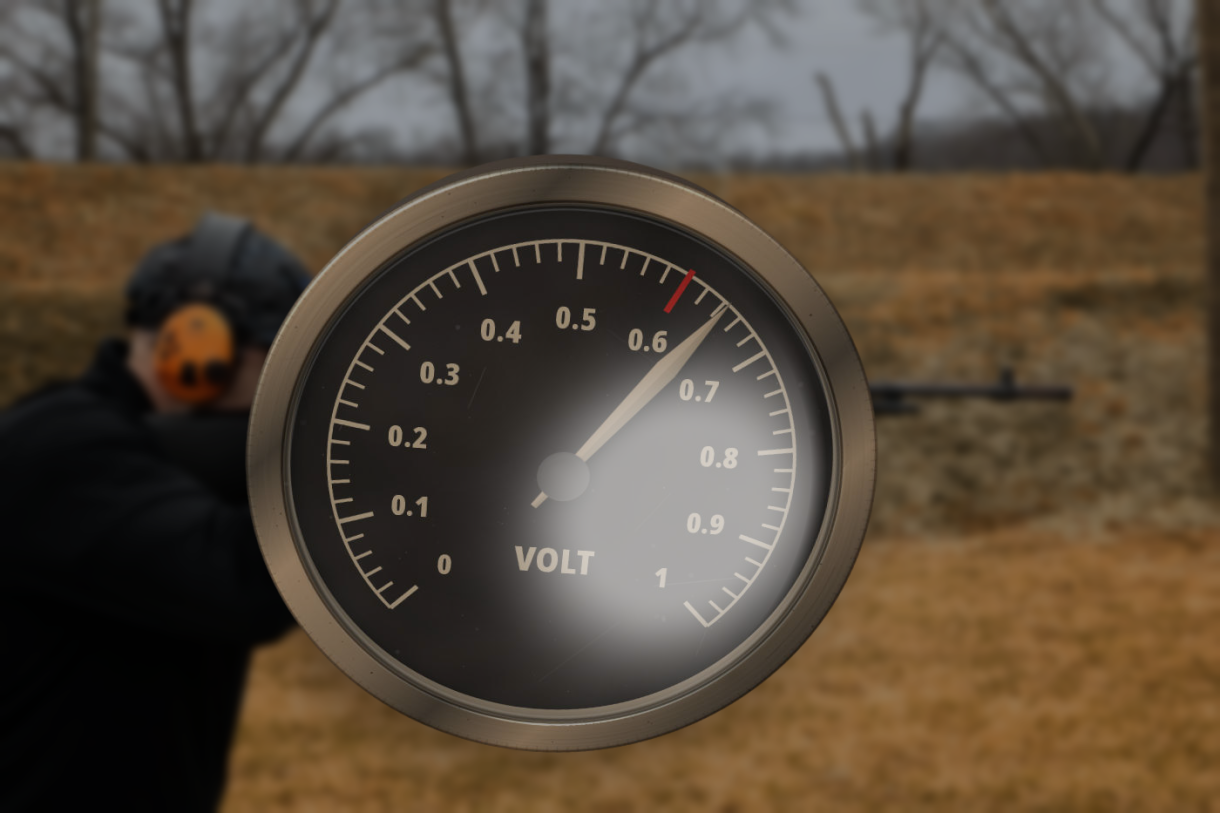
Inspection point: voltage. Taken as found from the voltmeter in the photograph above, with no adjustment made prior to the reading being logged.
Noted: 0.64 V
